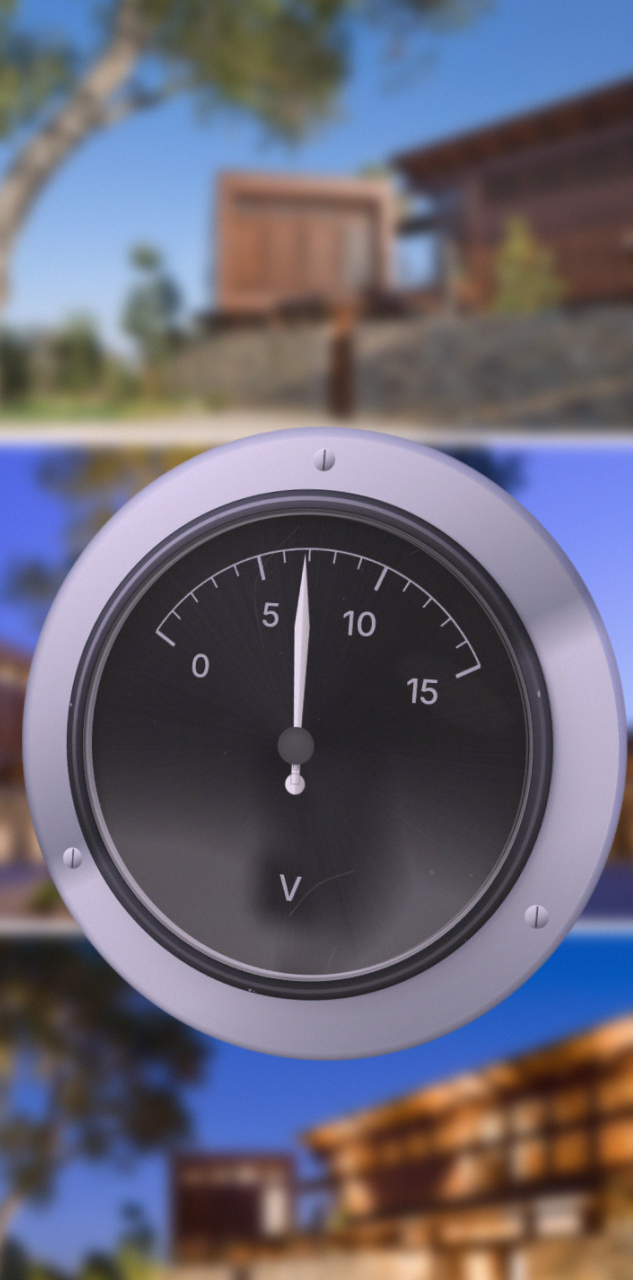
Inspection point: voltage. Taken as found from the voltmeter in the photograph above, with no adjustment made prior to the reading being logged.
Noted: 7 V
